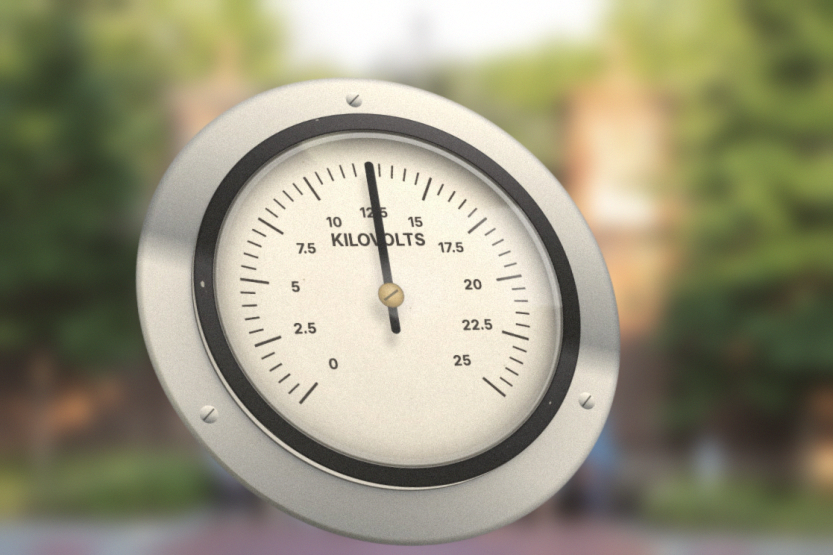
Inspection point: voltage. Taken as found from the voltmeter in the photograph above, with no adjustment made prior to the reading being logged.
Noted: 12.5 kV
